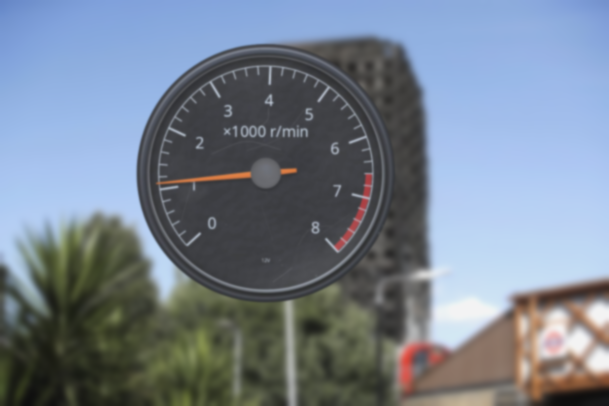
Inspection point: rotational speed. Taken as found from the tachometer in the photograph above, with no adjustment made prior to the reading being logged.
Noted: 1100 rpm
